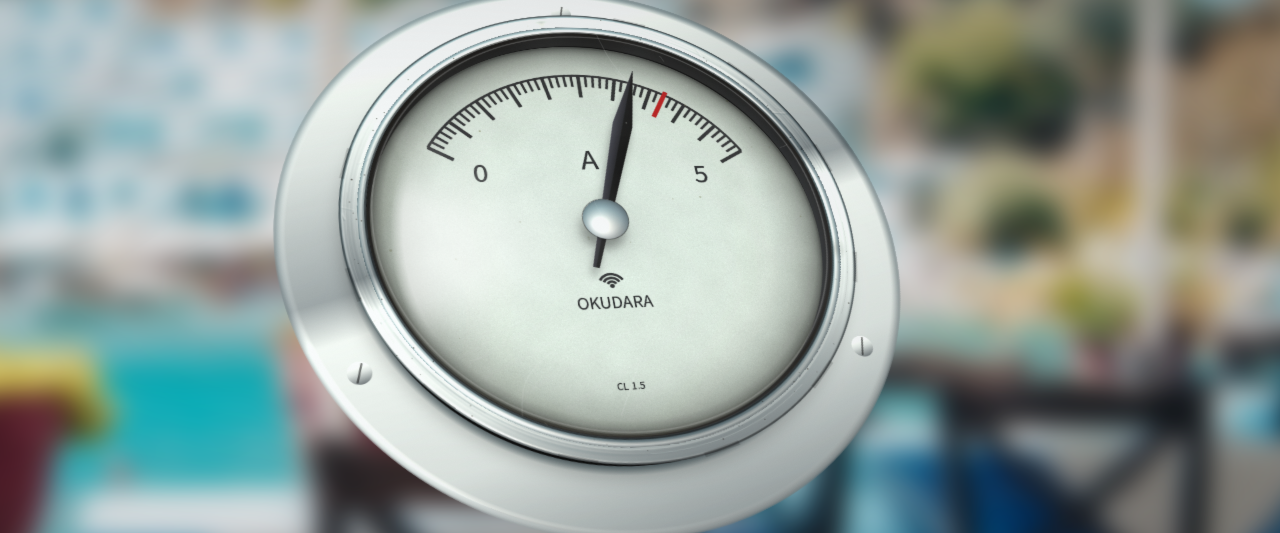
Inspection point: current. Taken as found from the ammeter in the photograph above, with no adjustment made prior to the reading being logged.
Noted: 3.2 A
